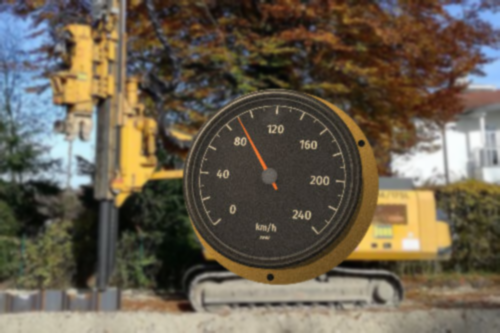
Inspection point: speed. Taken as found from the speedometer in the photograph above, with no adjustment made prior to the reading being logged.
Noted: 90 km/h
